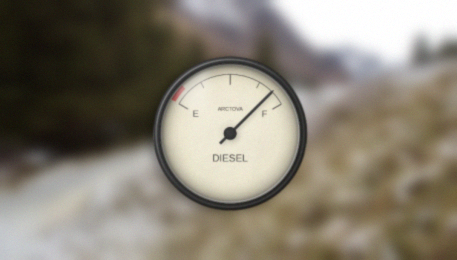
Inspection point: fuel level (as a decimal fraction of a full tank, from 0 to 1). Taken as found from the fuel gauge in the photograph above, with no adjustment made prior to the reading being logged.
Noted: 0.875
